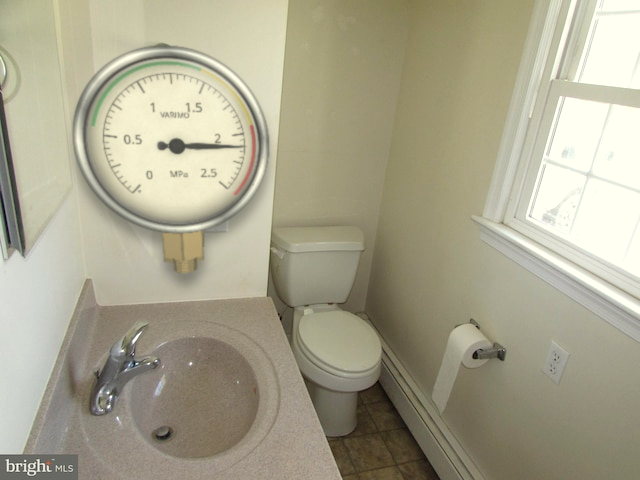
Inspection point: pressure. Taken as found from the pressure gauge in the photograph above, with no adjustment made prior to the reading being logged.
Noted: 2.1 MPa
